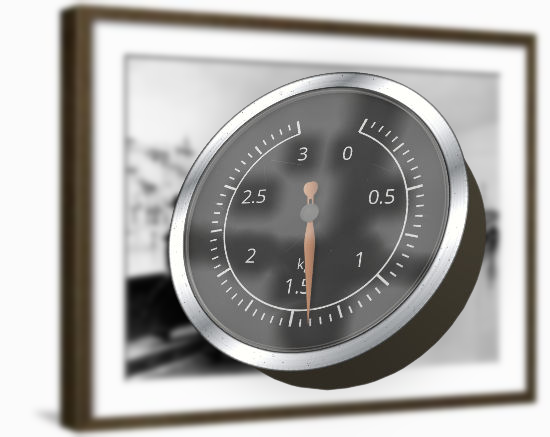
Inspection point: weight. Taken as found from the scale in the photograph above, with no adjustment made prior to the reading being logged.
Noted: 1.4 kg
